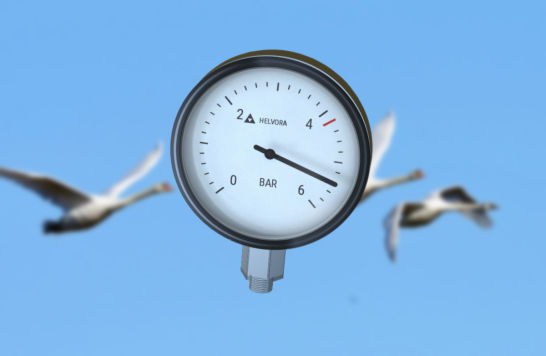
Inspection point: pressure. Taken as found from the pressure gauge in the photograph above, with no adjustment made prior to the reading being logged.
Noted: 5.4 bar
